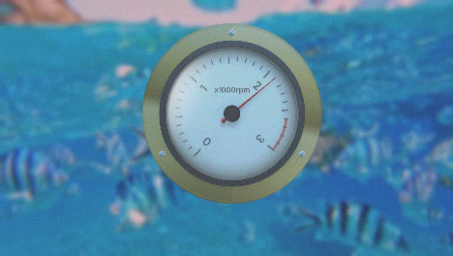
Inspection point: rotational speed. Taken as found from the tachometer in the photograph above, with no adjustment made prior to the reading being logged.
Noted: 2100 rpm
